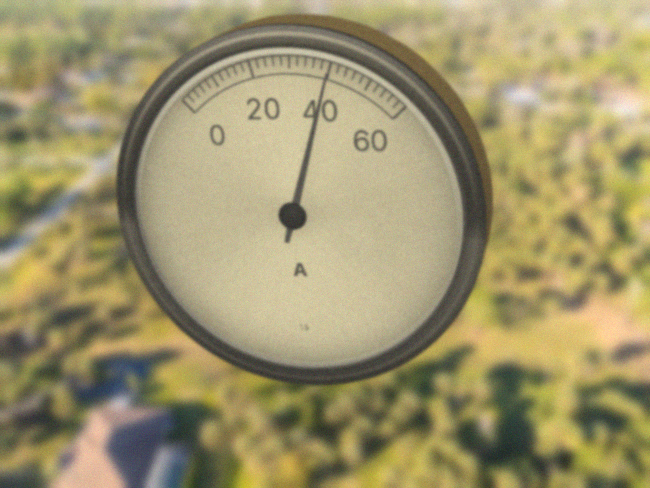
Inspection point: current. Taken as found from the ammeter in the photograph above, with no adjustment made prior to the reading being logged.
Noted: 40 A
